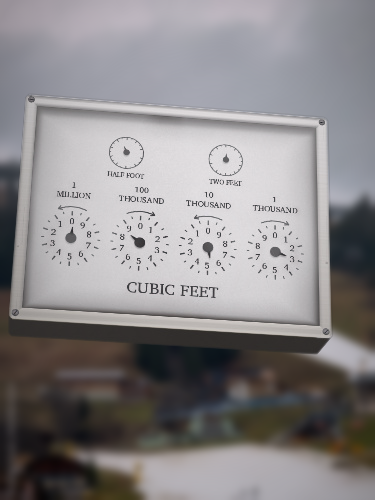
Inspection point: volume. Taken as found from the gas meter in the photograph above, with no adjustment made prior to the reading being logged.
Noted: 985300 ft³
